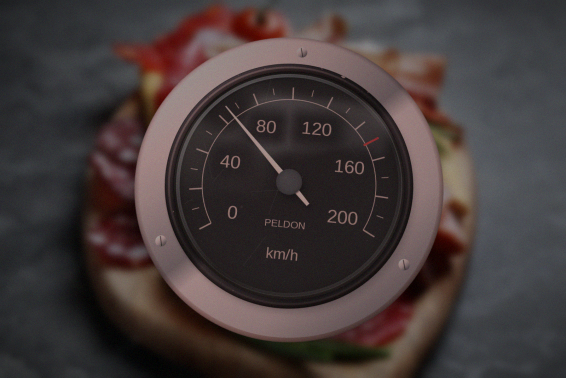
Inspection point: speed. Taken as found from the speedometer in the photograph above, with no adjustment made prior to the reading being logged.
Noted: 65 km/h
